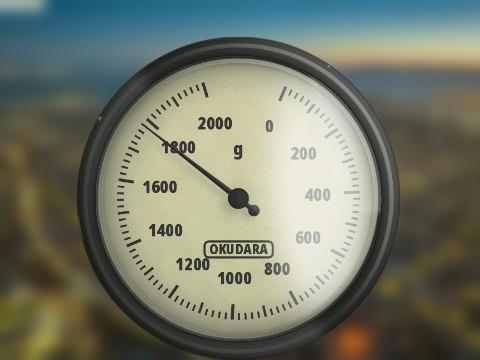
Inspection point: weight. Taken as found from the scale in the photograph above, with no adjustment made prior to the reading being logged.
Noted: 1780 g
